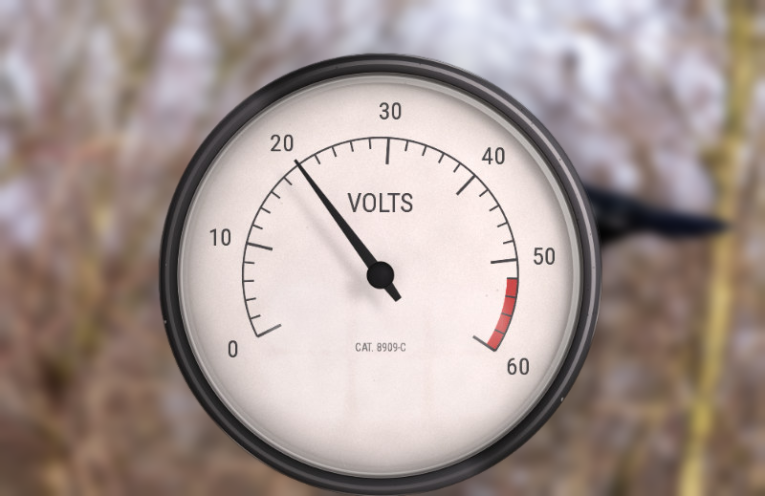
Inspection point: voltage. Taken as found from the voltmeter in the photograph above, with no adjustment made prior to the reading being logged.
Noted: 20 V
